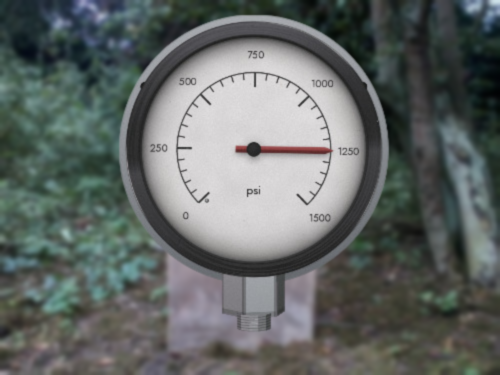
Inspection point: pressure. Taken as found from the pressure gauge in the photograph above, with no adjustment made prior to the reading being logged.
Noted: 1250 psi
